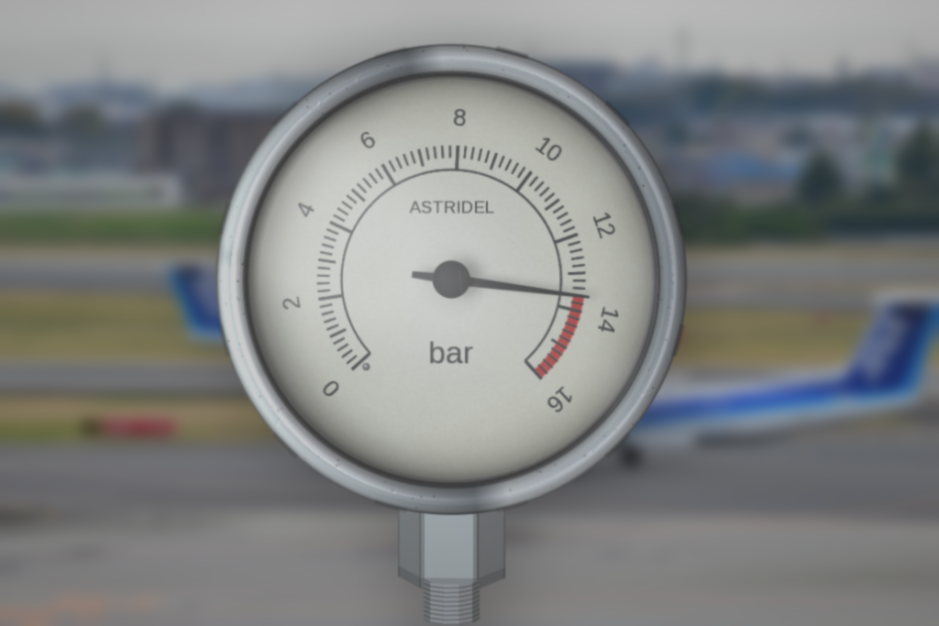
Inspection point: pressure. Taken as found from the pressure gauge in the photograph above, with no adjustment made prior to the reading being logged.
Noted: 13.6 bar
